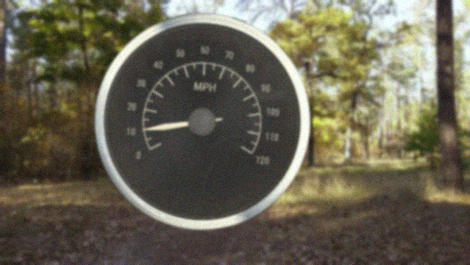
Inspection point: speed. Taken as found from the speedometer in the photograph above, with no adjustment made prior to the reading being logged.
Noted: 10 mph
